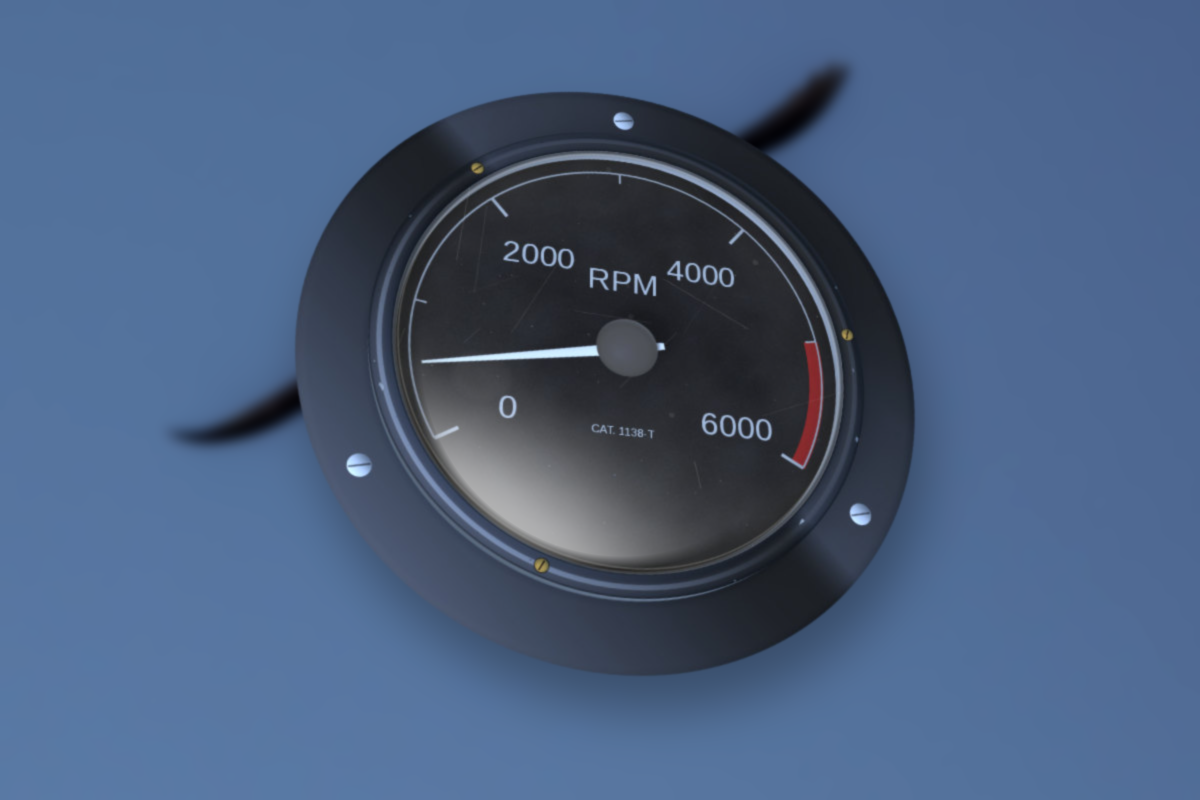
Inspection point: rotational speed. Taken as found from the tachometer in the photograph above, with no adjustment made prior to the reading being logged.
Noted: 500 rpm
